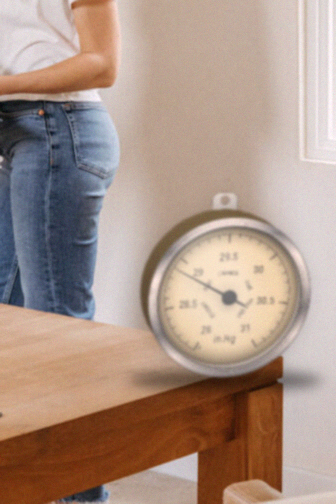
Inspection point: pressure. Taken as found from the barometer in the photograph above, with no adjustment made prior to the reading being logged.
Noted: 28.9 inHg
